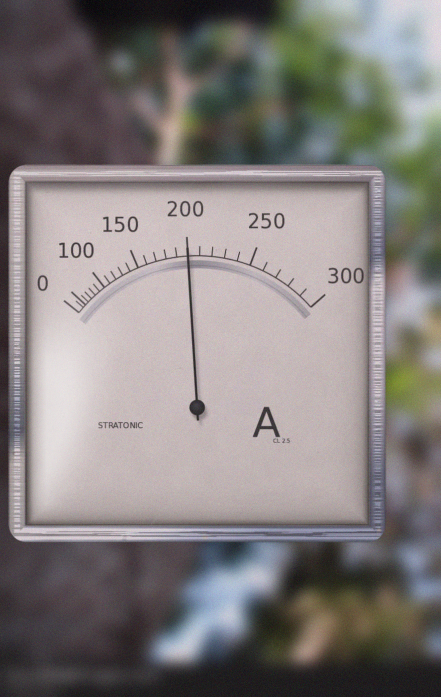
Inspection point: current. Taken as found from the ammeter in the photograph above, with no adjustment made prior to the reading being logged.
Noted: 200 A
